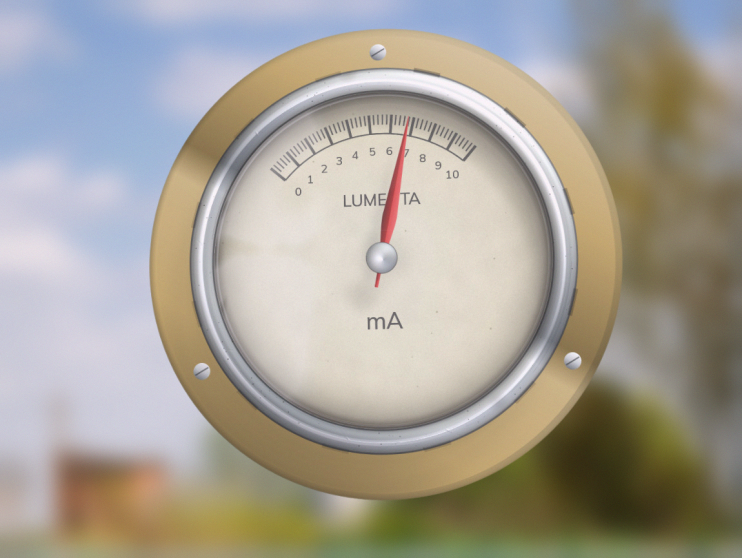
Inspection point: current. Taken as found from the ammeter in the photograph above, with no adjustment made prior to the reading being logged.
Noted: 6.8 mA
